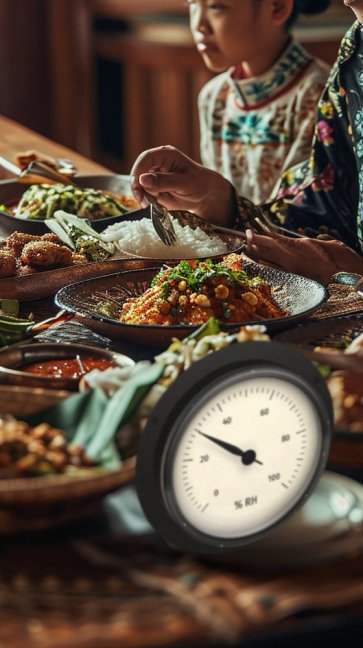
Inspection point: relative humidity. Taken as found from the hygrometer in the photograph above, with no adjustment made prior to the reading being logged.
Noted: 30 %
